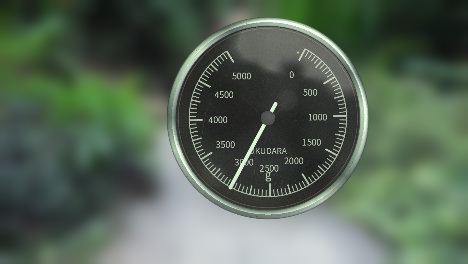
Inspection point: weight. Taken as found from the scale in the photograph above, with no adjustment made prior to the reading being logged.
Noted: 3000 g
